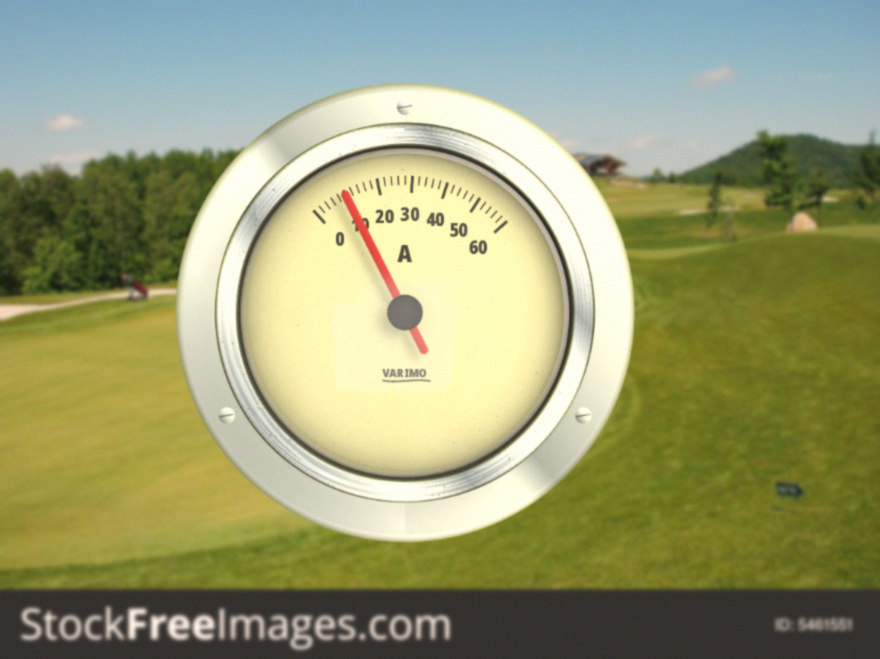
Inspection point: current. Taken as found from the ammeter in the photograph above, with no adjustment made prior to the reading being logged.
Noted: 10 A
